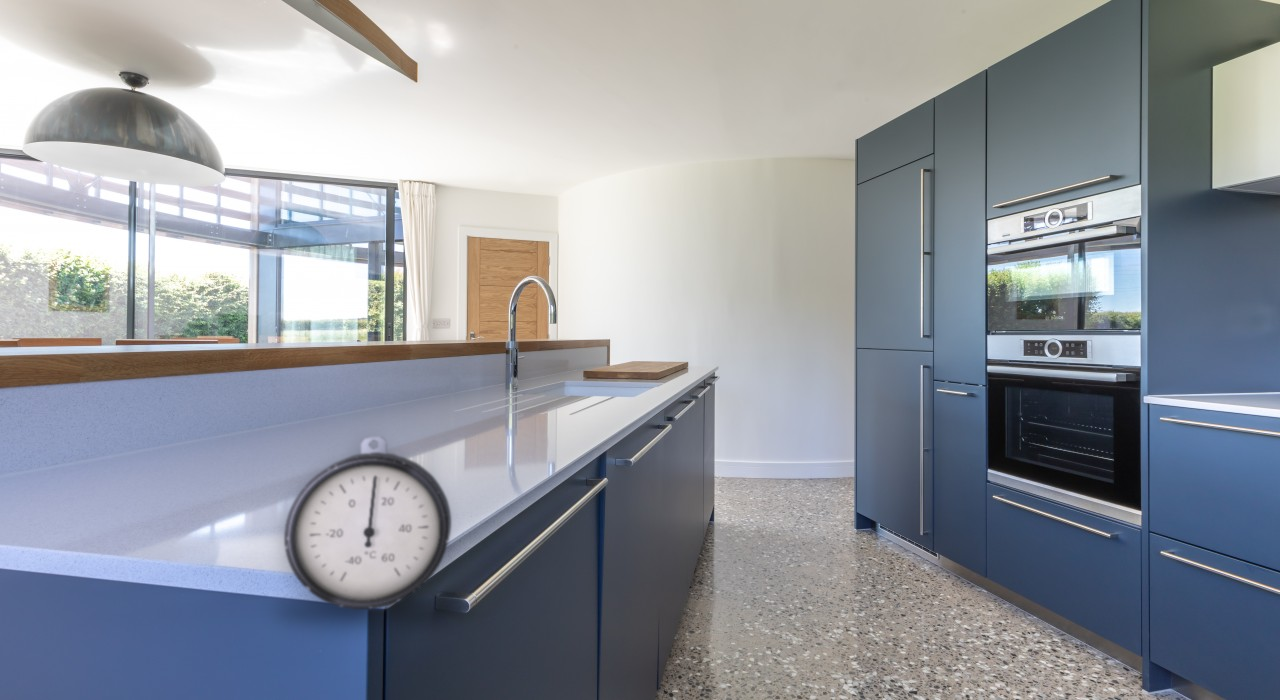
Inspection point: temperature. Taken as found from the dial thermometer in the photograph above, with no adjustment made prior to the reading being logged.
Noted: 12 °C
